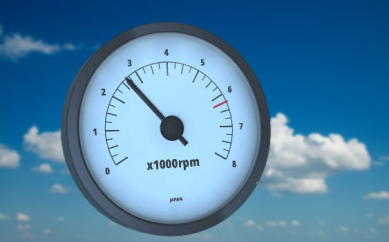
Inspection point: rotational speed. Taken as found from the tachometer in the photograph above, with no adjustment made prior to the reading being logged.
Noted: 2625 rpm
